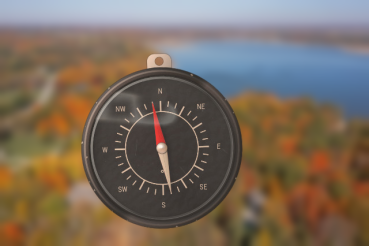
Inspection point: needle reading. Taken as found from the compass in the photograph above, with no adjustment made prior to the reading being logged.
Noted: 350 °
